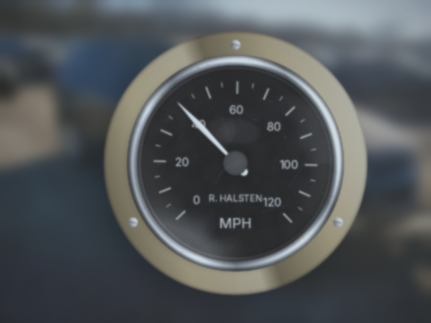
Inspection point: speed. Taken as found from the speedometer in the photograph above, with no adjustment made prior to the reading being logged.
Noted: 40 mph
